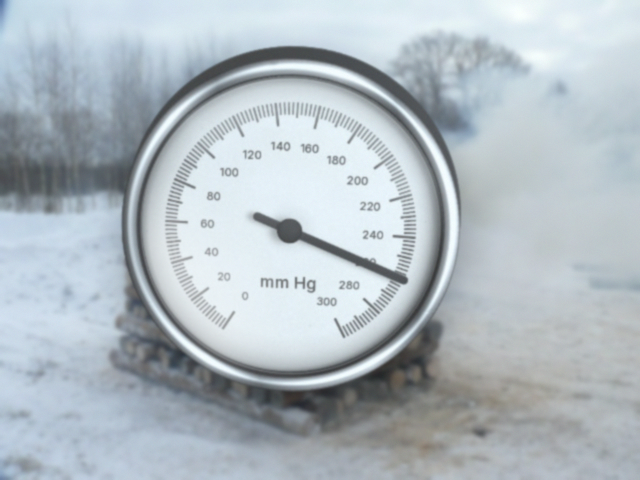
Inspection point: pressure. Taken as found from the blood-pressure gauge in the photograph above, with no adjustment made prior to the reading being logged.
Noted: 260 mmHg
